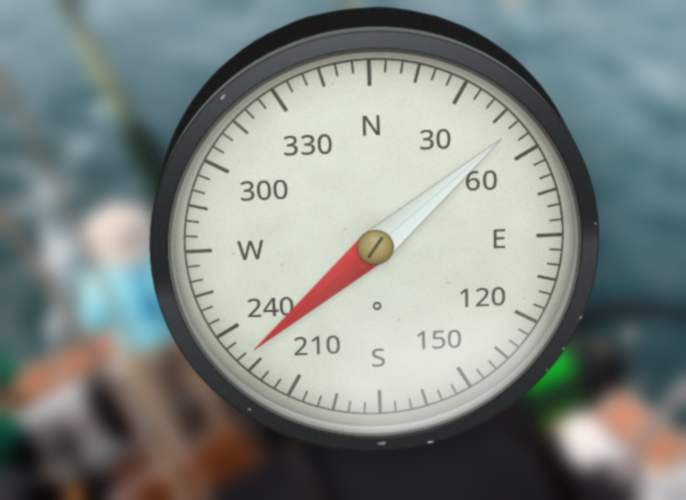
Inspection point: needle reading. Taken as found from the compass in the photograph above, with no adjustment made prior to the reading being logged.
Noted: 230 °
